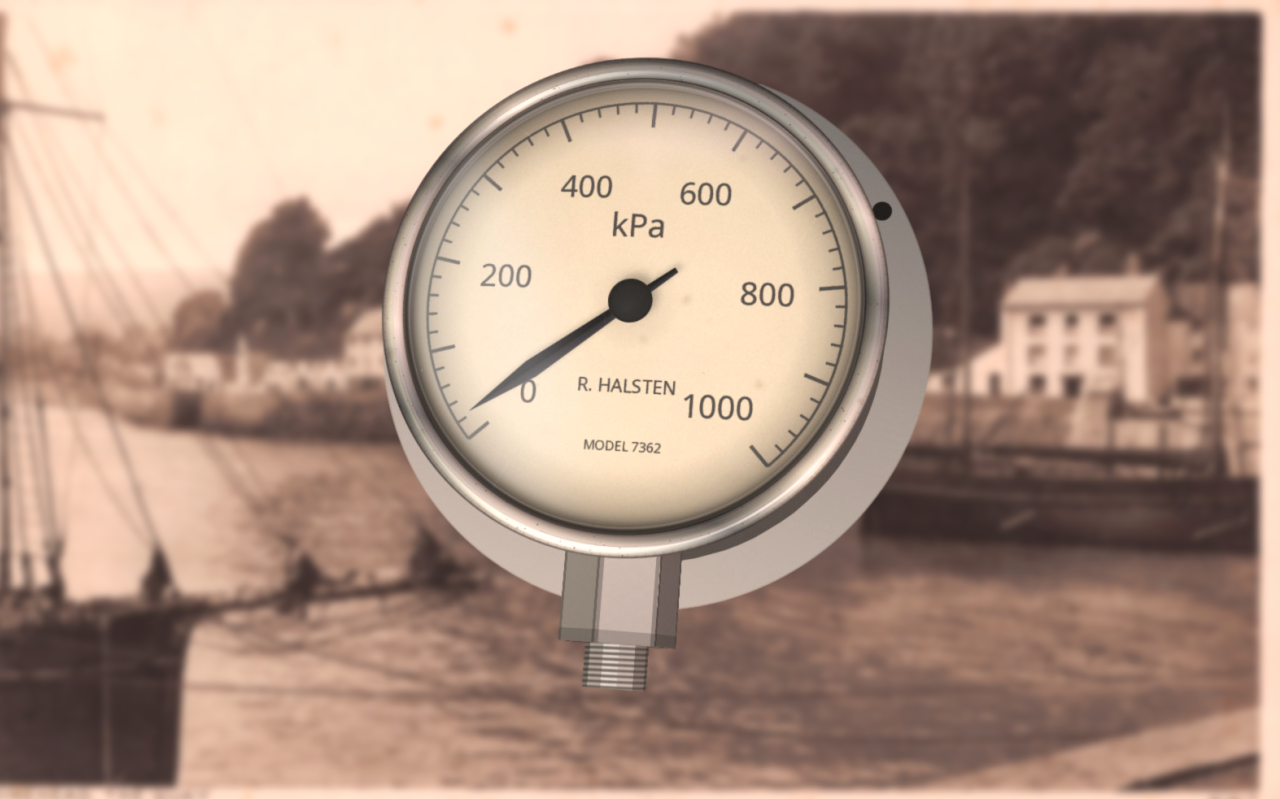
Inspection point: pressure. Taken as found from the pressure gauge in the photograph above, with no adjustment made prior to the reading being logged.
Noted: 20 kPa
